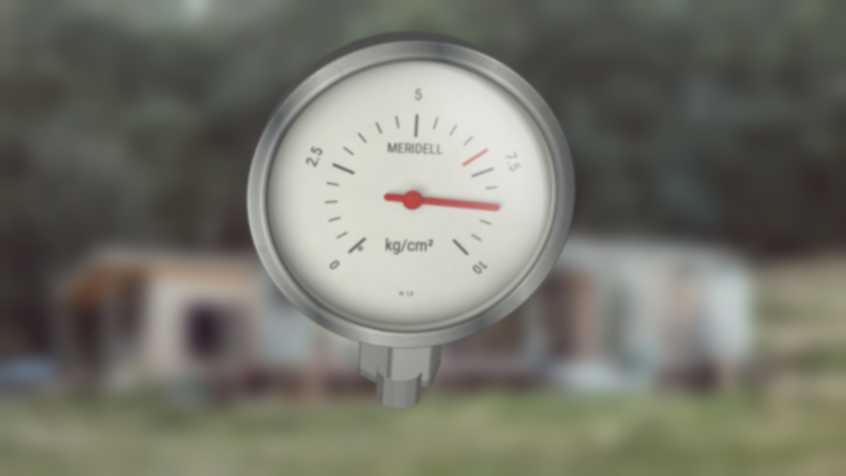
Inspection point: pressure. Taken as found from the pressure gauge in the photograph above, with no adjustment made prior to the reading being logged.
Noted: 8.5 kg/cm²
